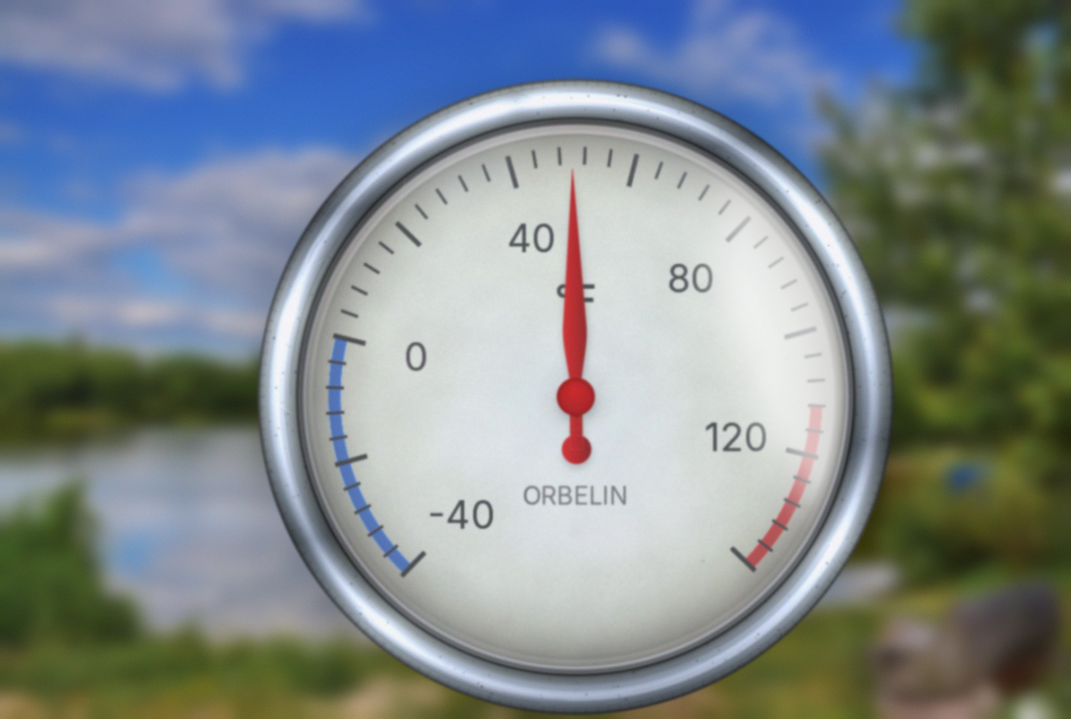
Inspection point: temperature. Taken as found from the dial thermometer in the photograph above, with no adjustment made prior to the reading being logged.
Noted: 50 °F
